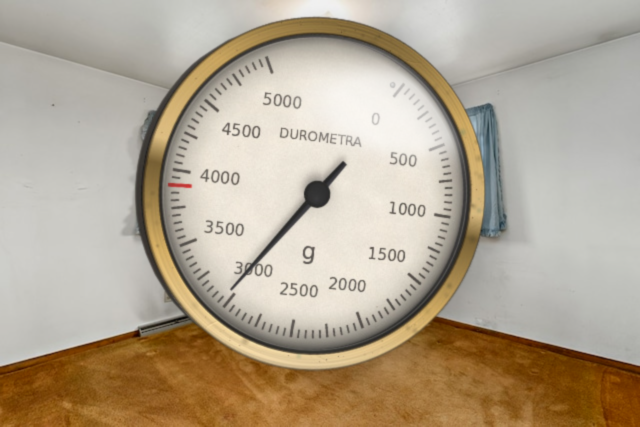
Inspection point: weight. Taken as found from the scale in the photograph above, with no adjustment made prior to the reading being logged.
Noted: 3050 g
